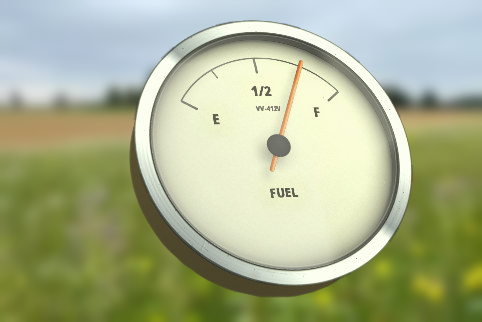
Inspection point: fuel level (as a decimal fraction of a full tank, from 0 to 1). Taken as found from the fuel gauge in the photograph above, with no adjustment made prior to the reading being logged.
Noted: 0.75
